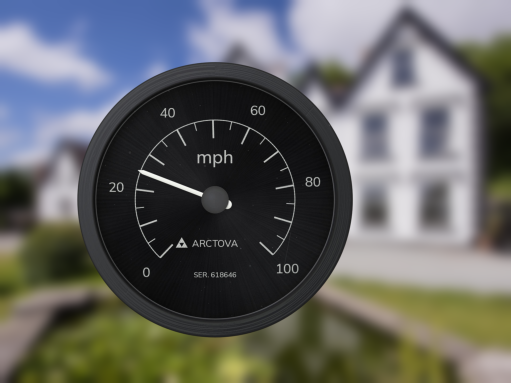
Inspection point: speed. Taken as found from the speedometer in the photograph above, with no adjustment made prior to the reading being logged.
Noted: 25 mph
